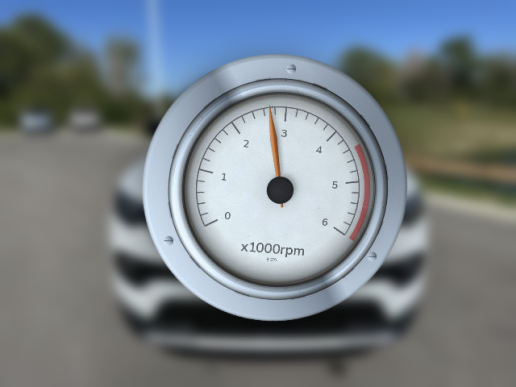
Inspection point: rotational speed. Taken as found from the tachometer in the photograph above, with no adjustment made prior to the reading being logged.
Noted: 2700 rpm
